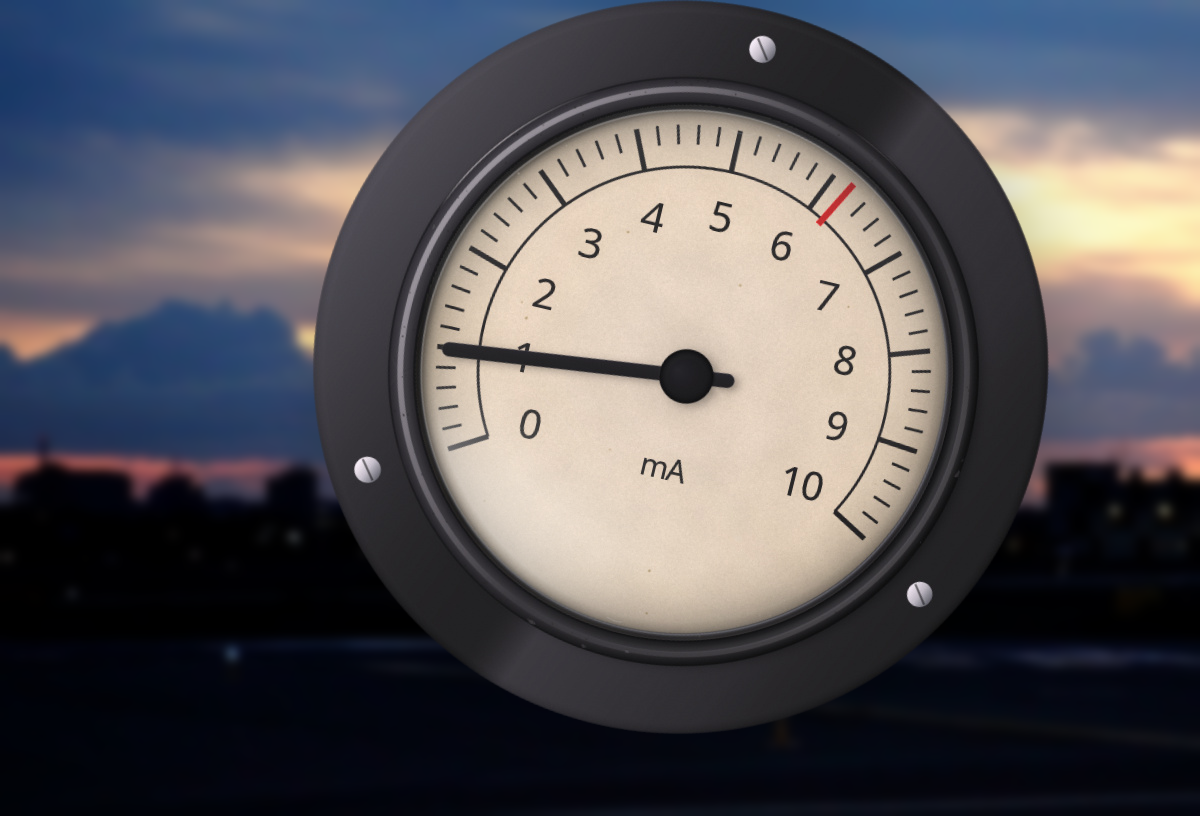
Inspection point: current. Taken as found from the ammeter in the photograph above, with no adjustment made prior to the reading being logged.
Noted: 1 mA
